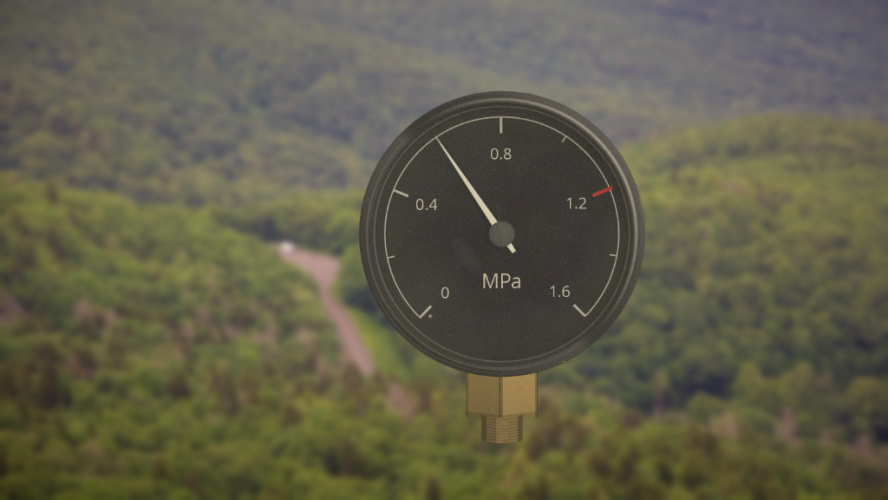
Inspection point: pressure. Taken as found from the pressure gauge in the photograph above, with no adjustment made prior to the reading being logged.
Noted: 0.6 MPa
